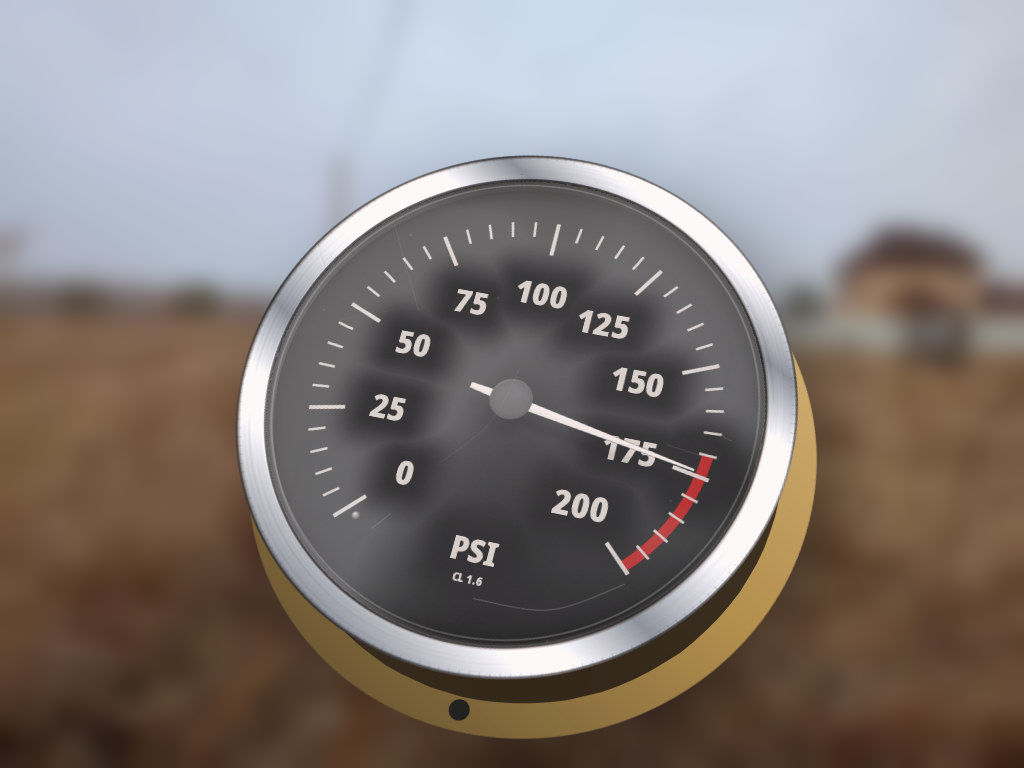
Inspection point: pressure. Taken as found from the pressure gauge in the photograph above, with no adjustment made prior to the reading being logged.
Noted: 175 psi
